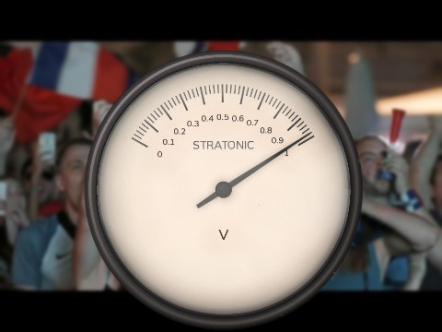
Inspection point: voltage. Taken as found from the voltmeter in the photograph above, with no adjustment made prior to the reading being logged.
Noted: 0.98 V
